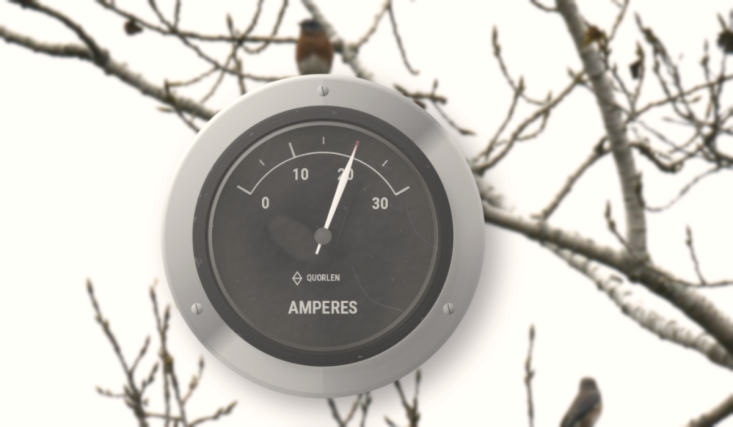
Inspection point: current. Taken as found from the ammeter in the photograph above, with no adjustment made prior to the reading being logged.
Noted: 20 A
